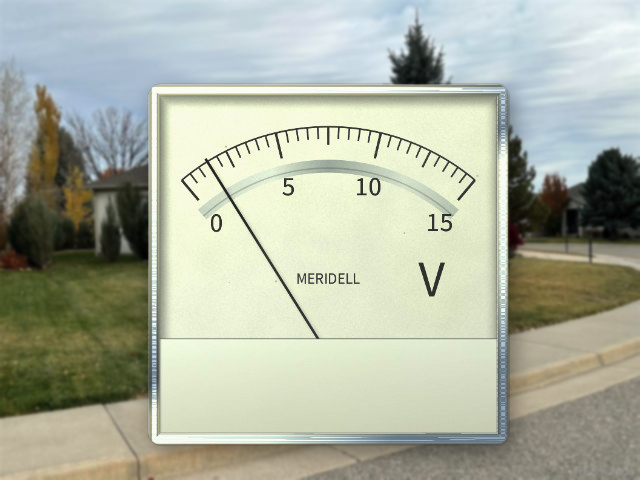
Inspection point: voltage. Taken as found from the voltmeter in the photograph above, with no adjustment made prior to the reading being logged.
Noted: 1.5 V
